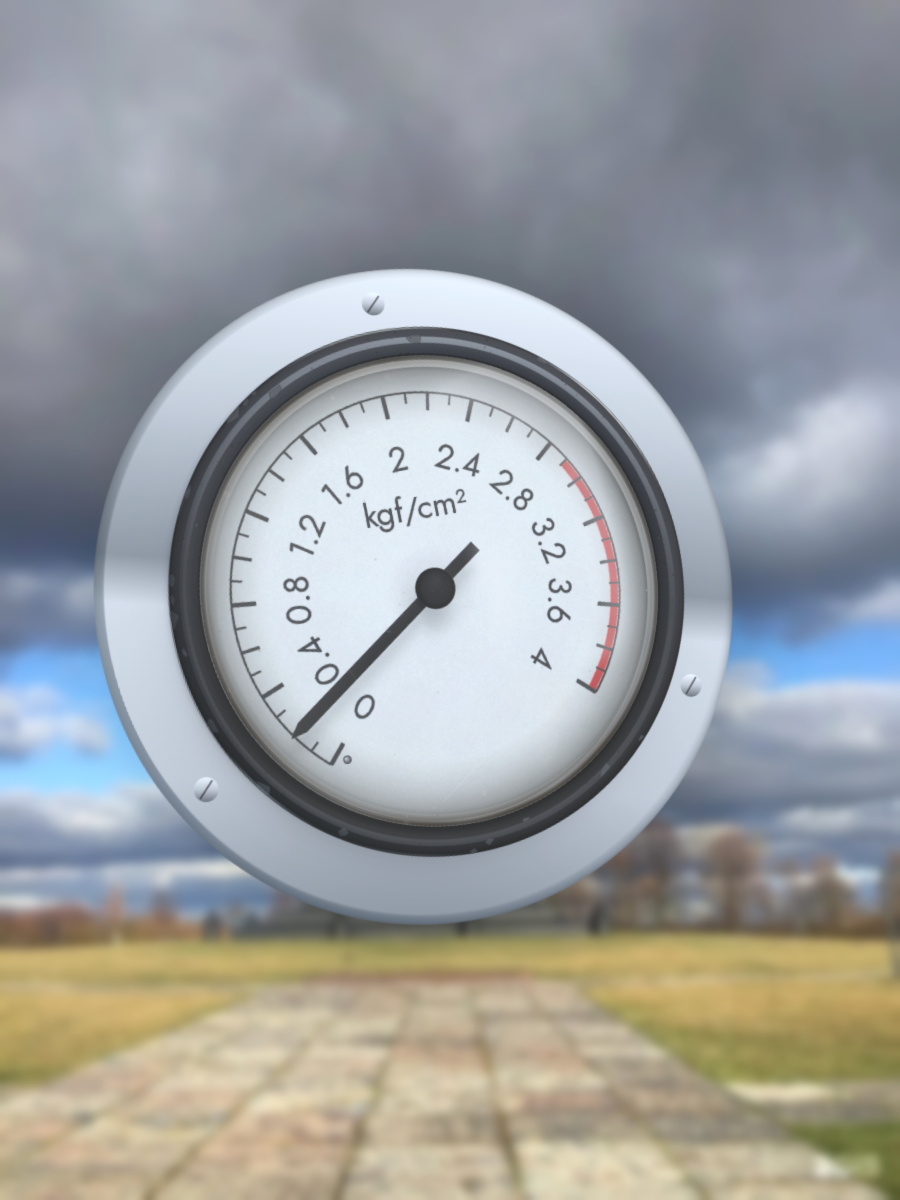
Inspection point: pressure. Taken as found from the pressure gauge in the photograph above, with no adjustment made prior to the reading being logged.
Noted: 0.2 kg/cm²
